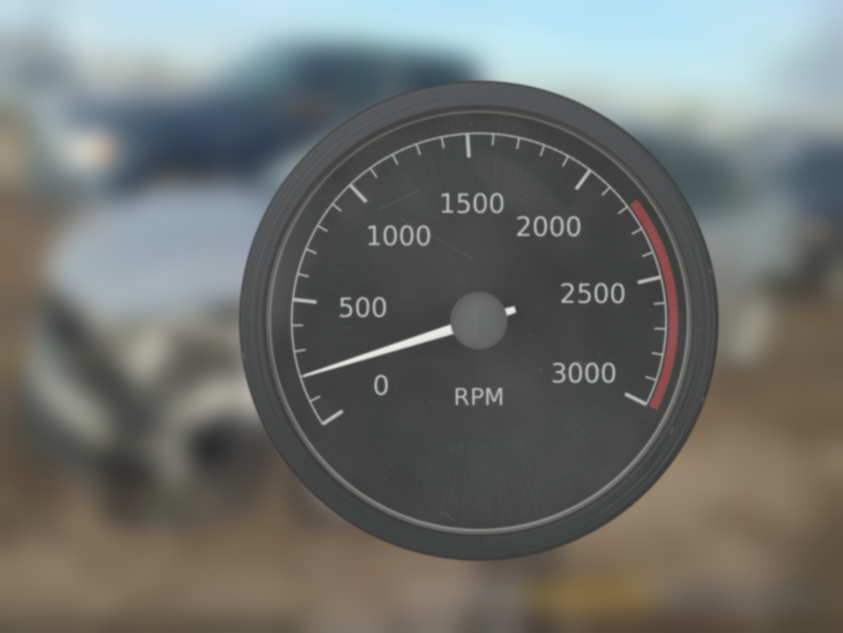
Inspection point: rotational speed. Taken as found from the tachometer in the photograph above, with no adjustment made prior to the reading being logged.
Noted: 200 rpm
